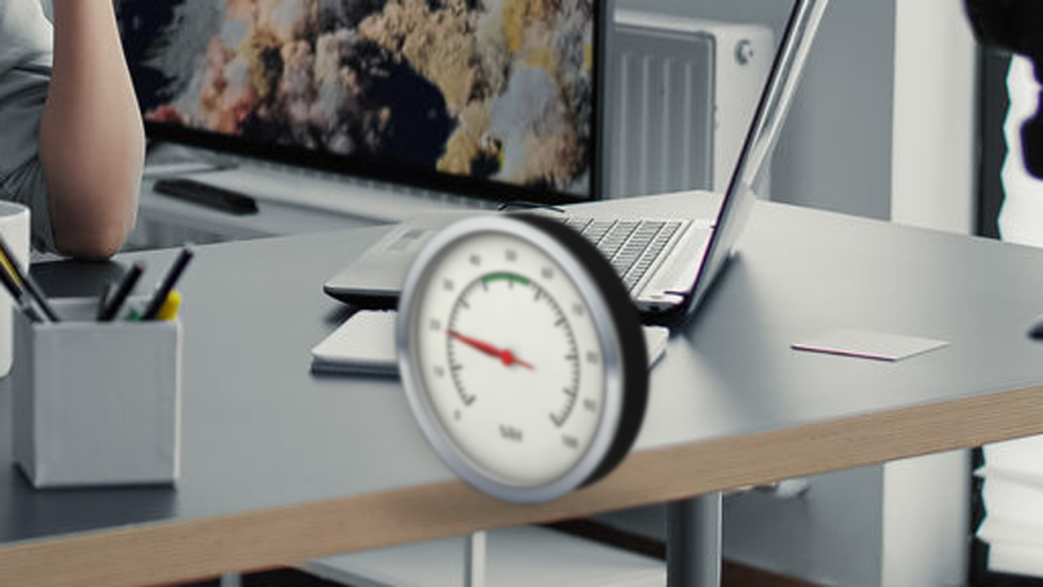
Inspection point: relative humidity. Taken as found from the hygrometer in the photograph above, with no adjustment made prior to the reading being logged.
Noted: 20 %
